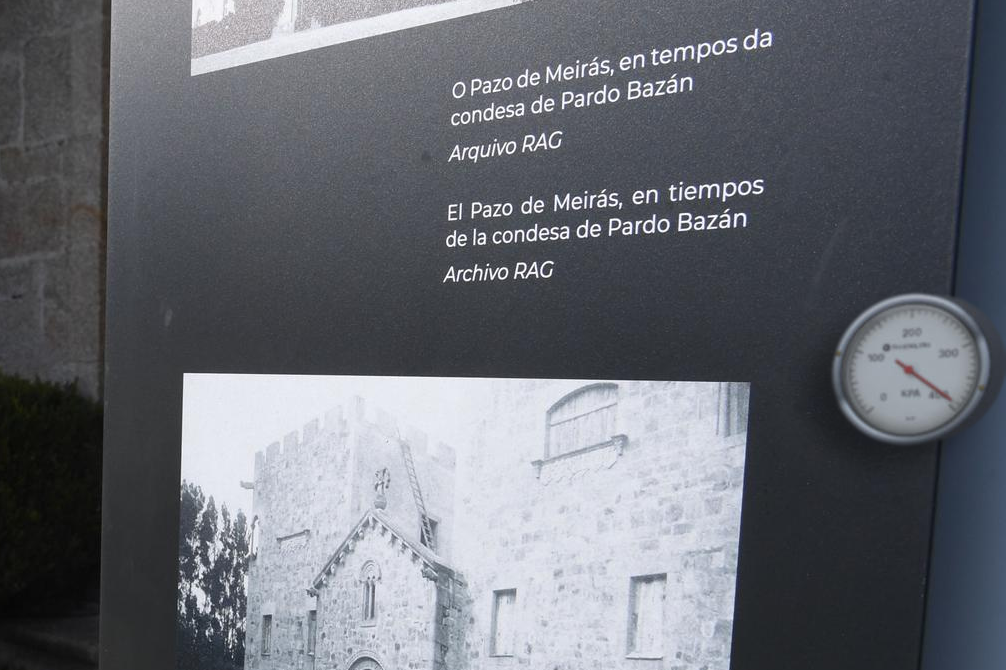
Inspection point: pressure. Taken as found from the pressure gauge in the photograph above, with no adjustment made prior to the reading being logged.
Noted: 390 kPa
